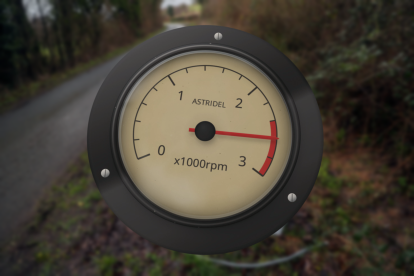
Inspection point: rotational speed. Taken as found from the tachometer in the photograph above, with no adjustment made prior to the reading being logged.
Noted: 2600 rpm
